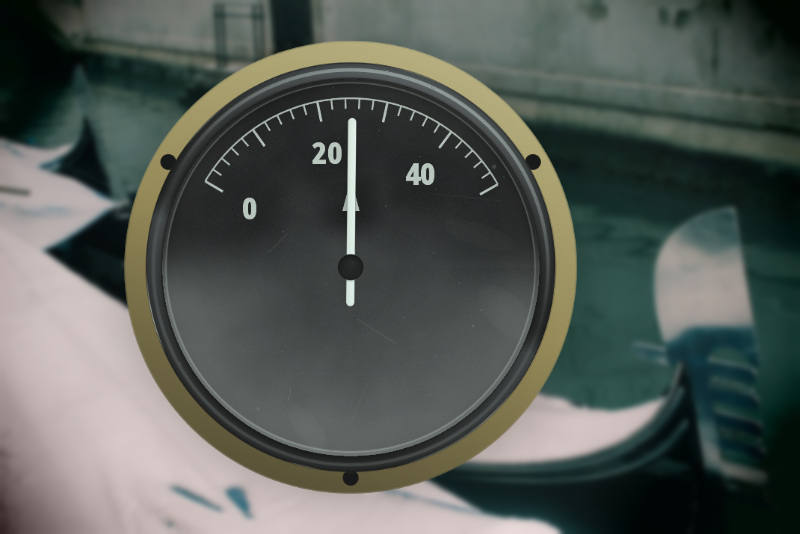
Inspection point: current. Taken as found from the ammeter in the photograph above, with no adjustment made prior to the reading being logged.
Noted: 25 A
